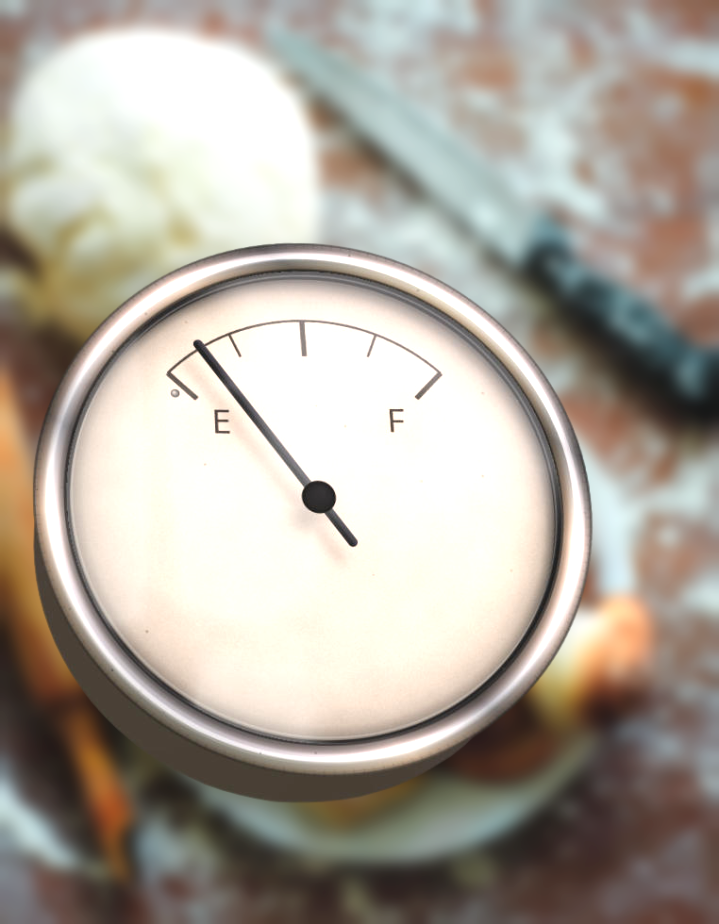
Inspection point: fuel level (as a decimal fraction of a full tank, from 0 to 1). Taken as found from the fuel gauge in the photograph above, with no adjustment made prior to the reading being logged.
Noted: 0.125
